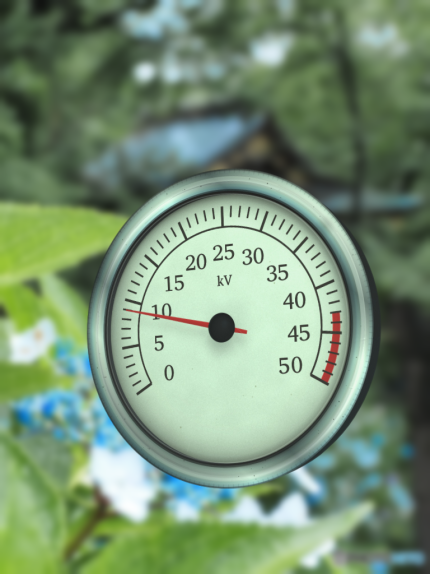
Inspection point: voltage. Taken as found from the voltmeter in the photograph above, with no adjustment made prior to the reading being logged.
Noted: 9 kV
